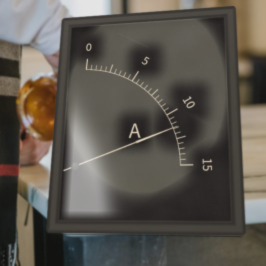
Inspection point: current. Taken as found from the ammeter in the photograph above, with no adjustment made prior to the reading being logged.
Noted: 11.5 A
